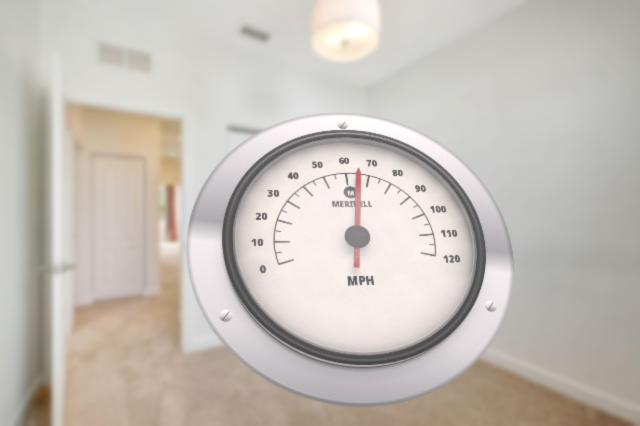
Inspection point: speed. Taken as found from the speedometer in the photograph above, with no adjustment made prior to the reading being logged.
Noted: 65 mph
